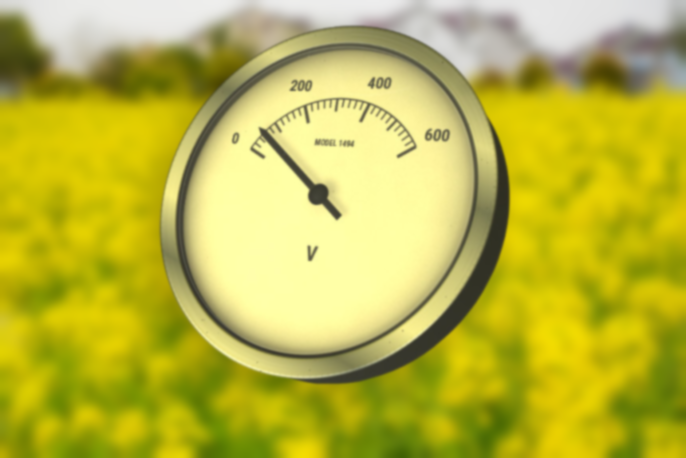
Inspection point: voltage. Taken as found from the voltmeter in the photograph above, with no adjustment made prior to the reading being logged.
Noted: 60 V
